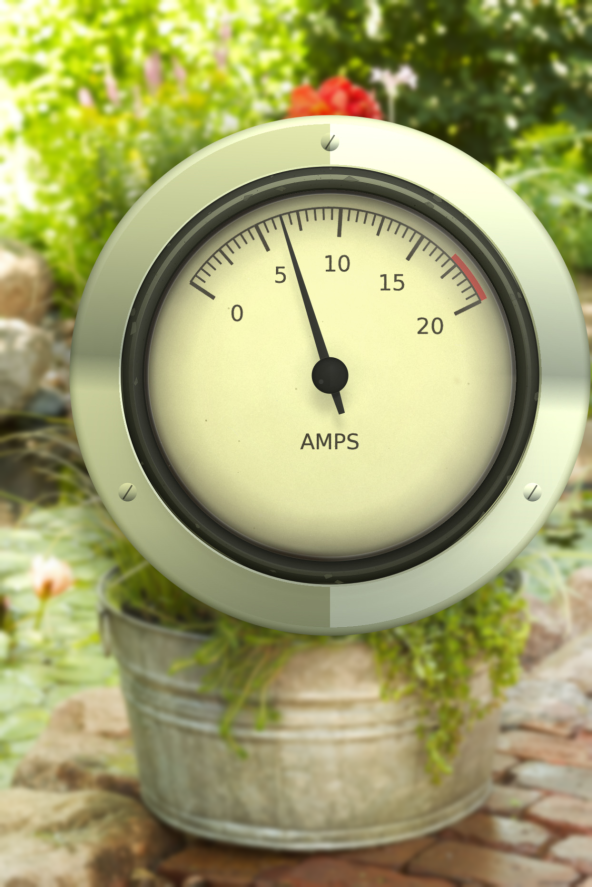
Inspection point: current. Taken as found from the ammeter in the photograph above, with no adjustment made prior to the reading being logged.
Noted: 6.5 A
